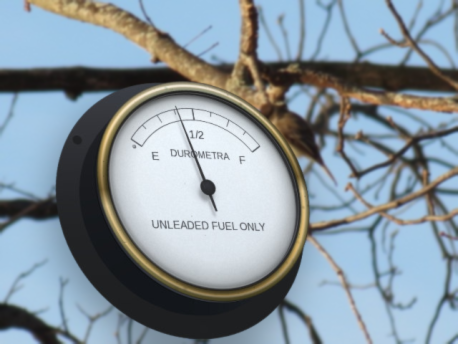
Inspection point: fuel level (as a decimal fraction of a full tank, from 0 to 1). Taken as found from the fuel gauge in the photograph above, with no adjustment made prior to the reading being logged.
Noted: 0.375
